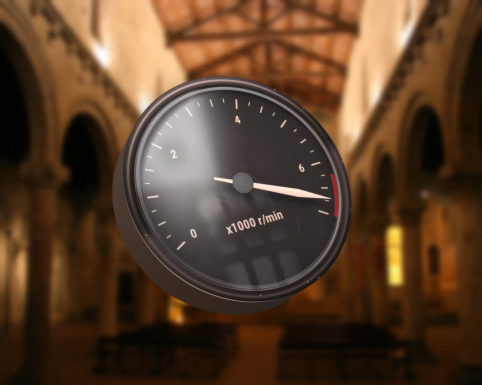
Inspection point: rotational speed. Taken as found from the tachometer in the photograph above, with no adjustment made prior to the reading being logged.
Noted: 6750 rpm
